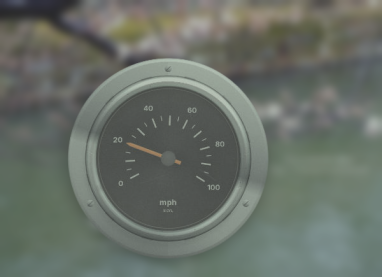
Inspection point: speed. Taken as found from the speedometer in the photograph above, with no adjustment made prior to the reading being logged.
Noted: 20 mph
